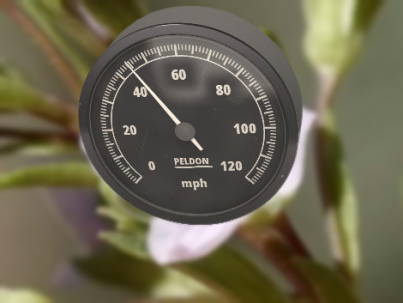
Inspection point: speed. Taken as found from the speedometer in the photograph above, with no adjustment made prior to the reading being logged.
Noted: 45 mph
